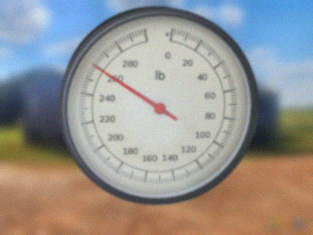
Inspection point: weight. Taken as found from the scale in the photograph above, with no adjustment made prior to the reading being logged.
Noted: 260 lb
